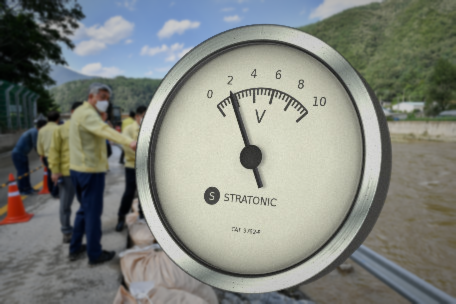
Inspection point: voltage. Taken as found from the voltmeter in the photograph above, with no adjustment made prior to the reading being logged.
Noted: 2 V
